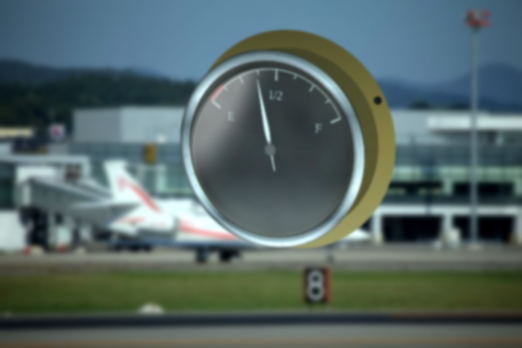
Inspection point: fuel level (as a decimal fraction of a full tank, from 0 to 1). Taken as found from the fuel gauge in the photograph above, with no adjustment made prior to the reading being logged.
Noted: 0.375
